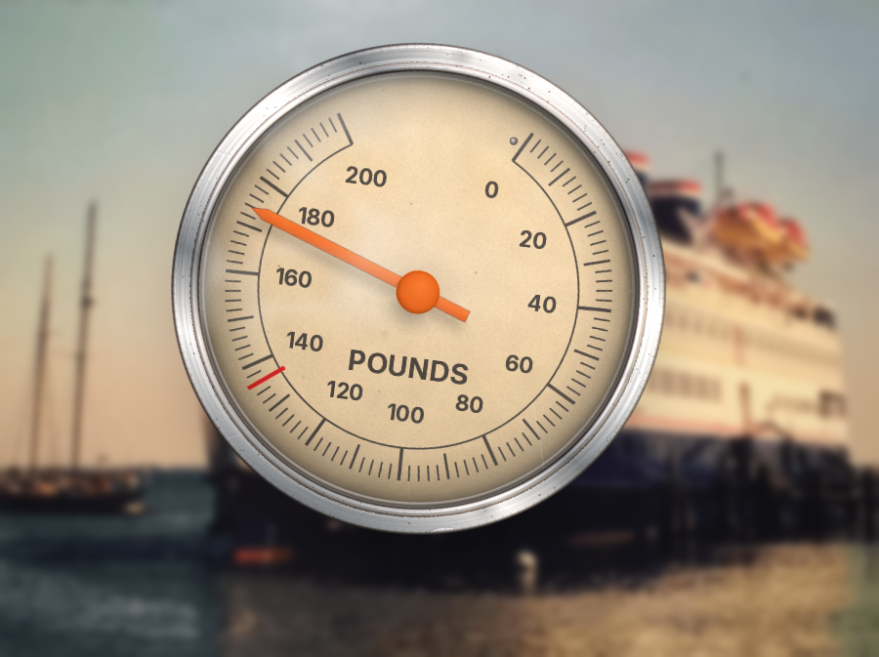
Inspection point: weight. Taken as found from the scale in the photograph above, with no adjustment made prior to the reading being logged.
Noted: 174 lb
